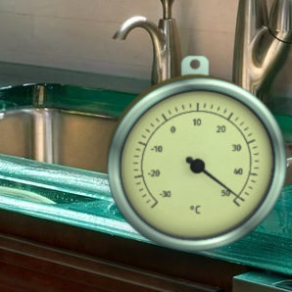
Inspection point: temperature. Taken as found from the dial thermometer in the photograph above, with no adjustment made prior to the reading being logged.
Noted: 48 °C
